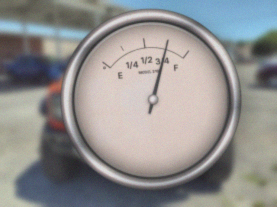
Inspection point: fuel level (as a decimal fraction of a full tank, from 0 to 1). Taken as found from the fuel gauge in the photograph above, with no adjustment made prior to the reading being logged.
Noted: 0.75
